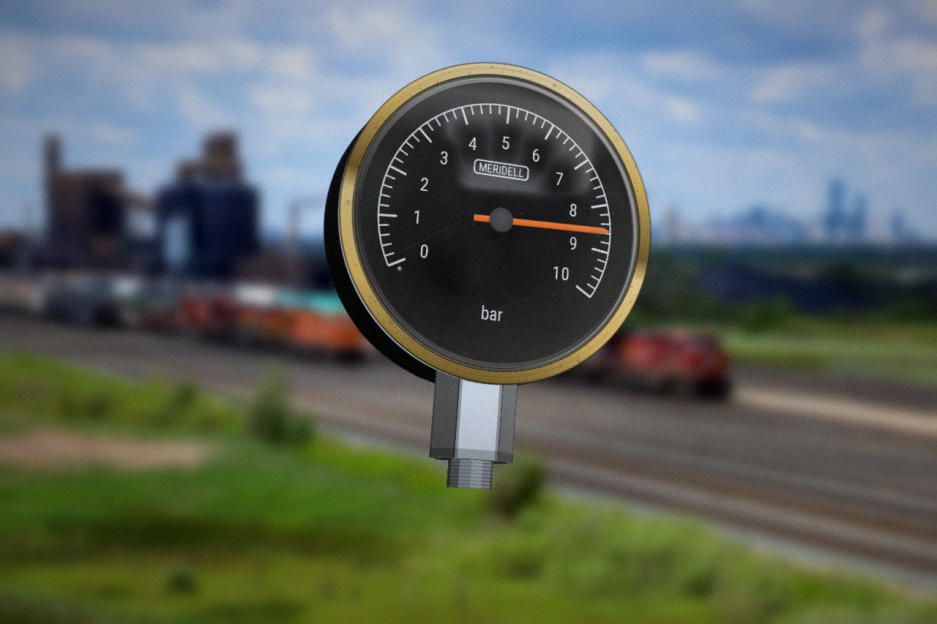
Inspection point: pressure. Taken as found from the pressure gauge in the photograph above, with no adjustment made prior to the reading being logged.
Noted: 8.6 bar
